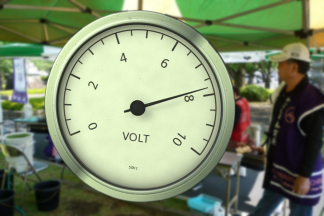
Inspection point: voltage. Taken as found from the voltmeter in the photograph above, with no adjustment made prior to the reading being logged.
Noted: 7.75 V
